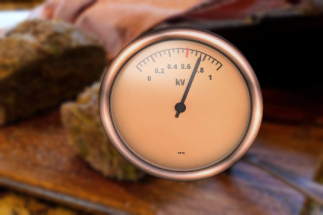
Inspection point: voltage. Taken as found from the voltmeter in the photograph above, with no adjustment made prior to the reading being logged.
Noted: 0.75 kV
